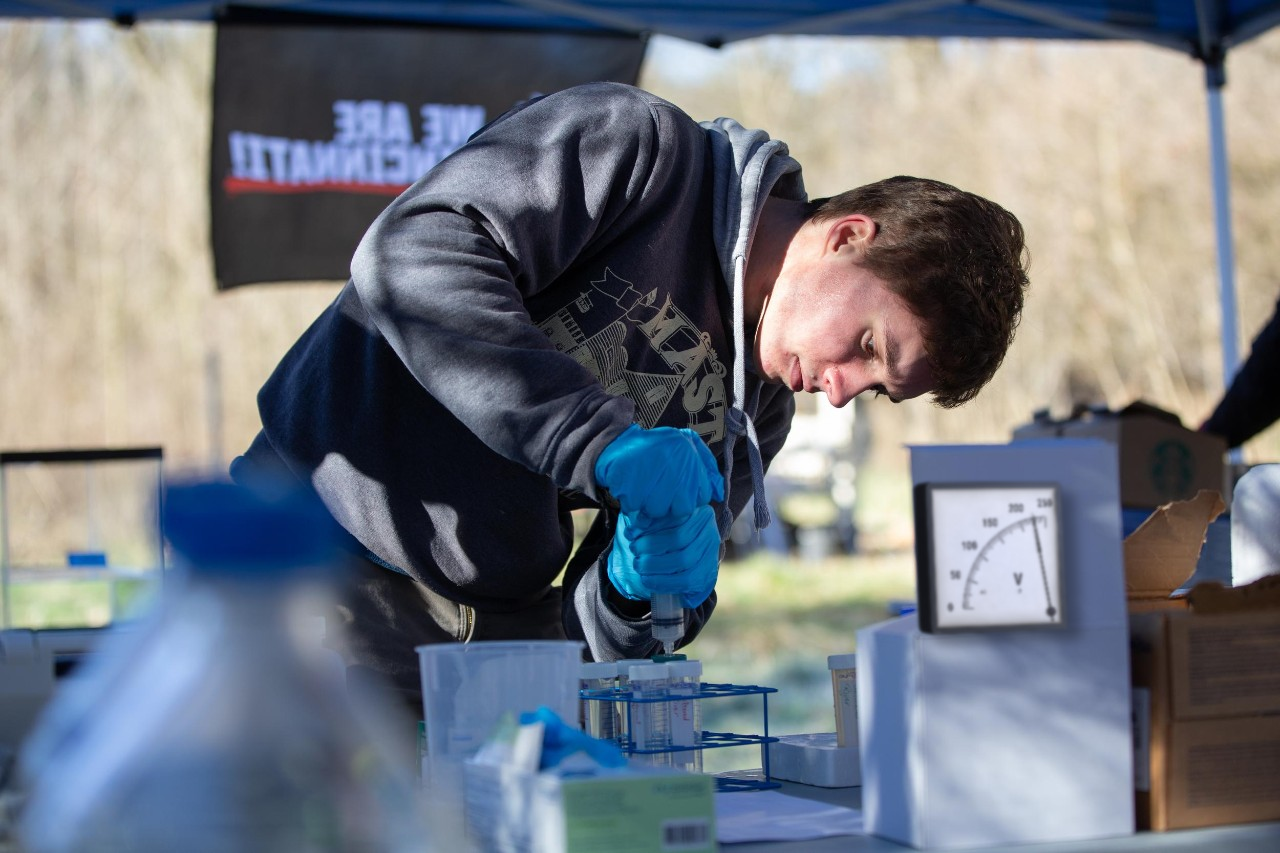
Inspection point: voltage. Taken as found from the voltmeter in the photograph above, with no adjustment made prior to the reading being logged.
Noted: 225 V
